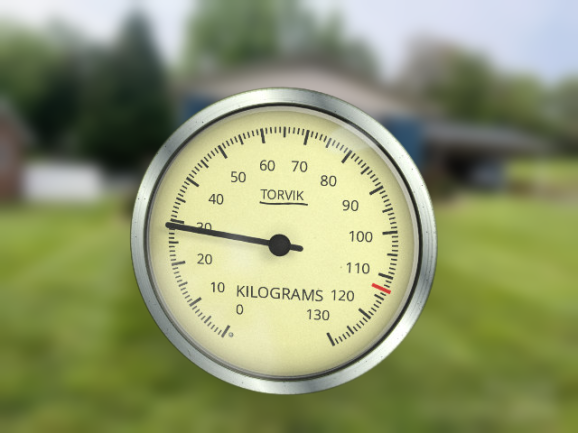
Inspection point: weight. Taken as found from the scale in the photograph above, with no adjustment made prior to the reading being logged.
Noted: 29 kg
